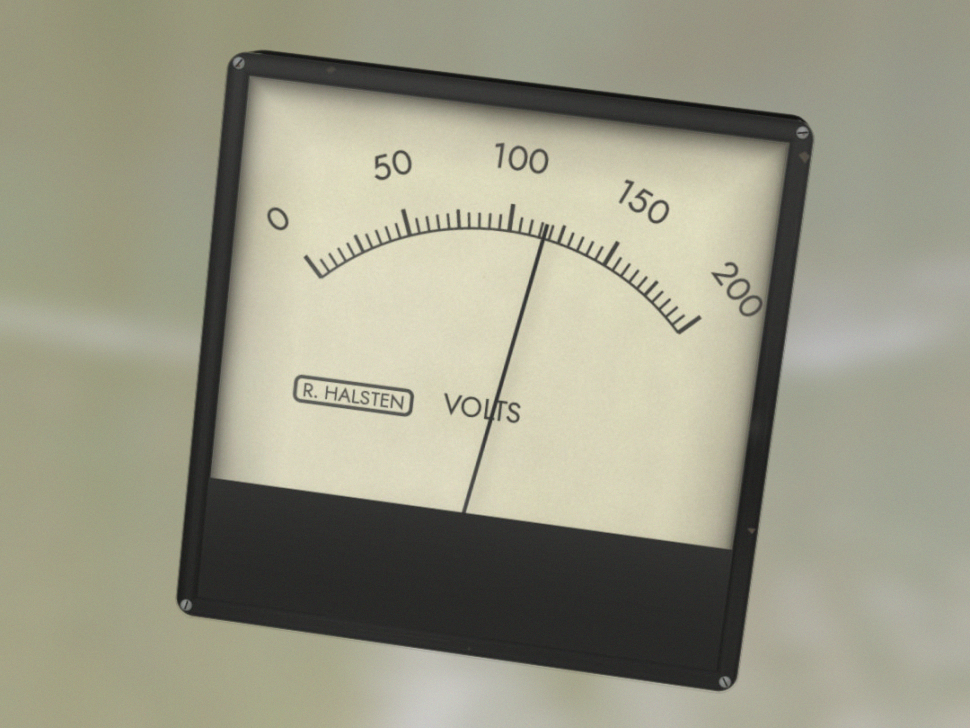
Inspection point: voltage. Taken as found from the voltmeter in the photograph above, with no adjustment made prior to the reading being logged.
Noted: 117.5 V
